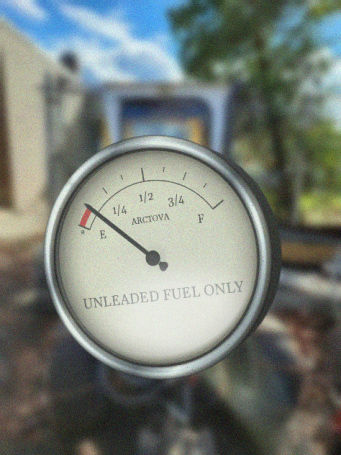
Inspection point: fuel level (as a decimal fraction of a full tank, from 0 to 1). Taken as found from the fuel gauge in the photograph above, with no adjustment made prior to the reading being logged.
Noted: 0.125
